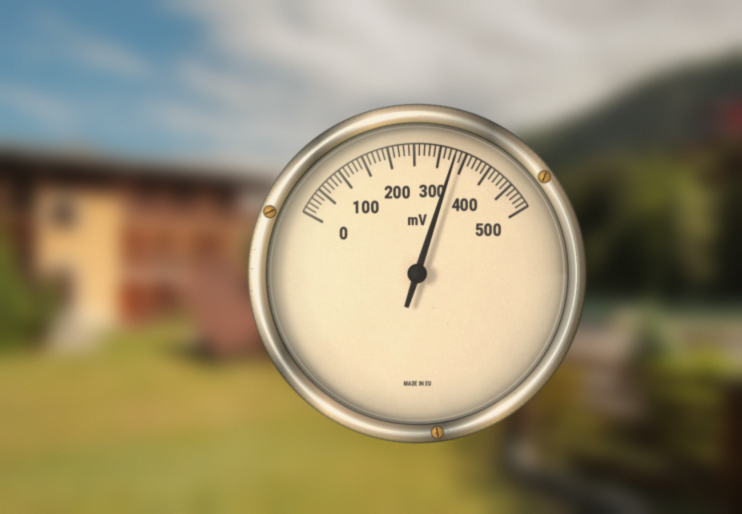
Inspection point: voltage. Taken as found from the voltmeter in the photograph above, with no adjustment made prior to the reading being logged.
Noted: 330 mV
